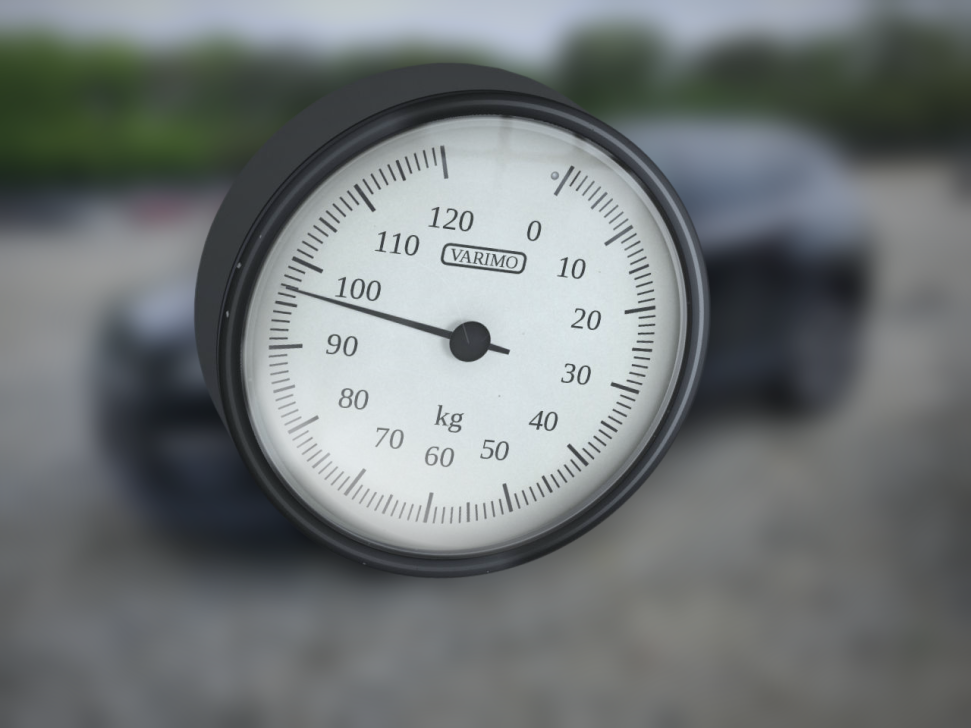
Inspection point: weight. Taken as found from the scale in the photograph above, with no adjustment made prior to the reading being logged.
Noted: 97 kg
